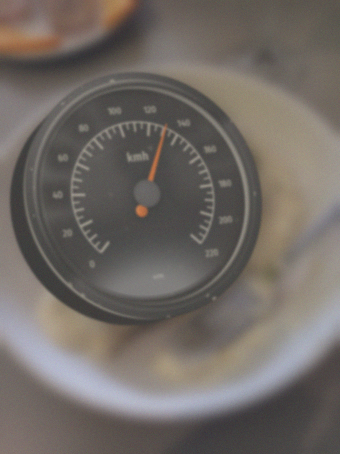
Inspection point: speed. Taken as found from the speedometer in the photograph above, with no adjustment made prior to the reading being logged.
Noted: 130 km/h
